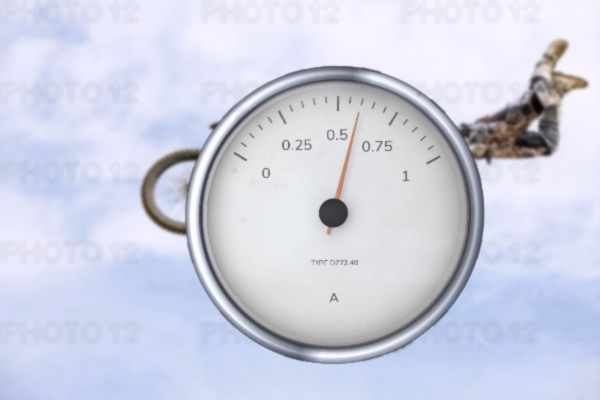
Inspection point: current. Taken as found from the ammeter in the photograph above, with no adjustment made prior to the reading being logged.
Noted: 0.6 A
